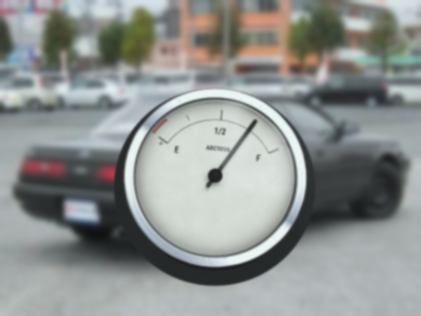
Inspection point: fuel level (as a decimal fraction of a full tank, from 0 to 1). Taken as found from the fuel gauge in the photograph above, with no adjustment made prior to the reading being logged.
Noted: 0.75
